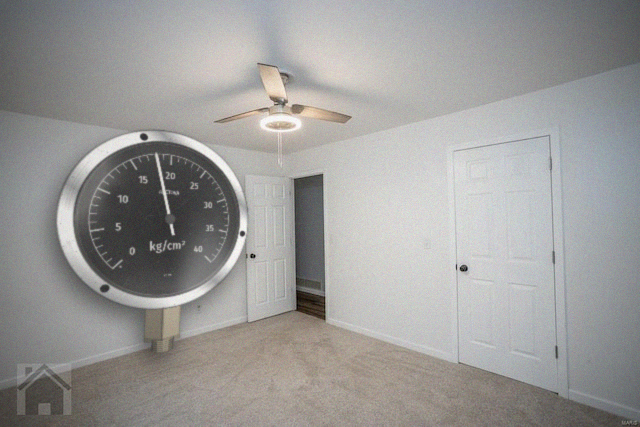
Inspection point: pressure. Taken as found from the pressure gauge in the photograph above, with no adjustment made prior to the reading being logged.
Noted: 18 kg/cm²
